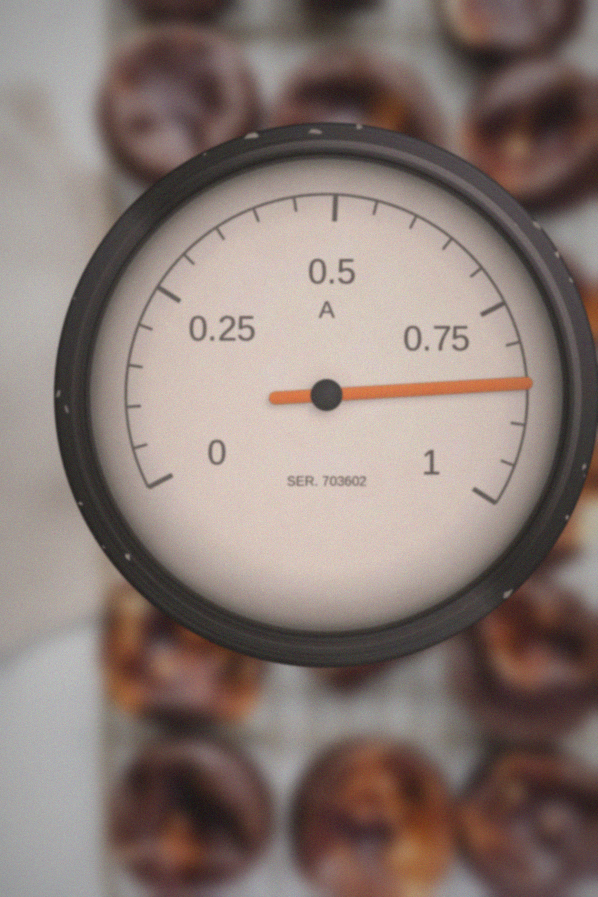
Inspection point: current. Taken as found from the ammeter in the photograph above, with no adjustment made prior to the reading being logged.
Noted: 0.85 A
